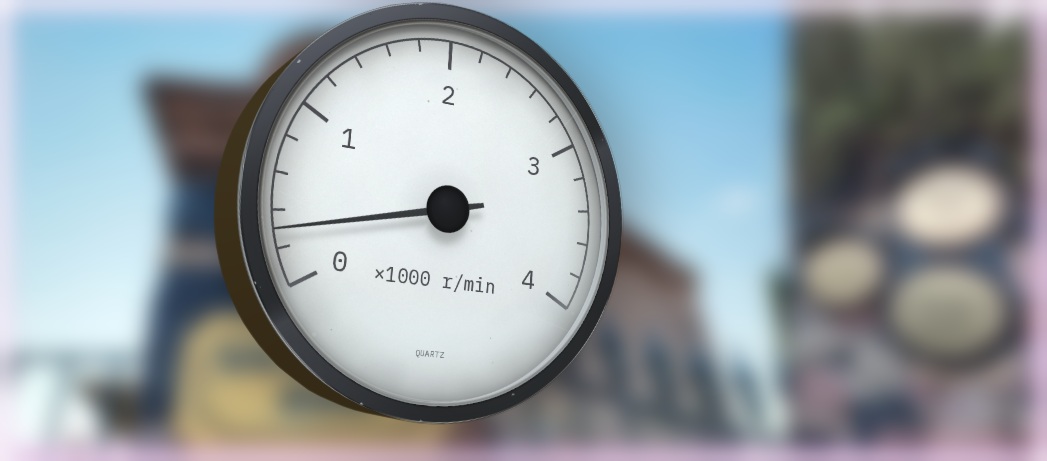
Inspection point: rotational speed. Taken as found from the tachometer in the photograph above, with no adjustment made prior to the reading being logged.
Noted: 300 rpm
